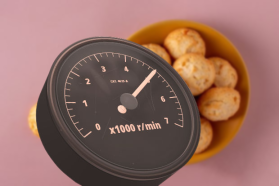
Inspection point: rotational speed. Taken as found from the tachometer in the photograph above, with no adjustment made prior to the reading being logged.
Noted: 5000 rpm
